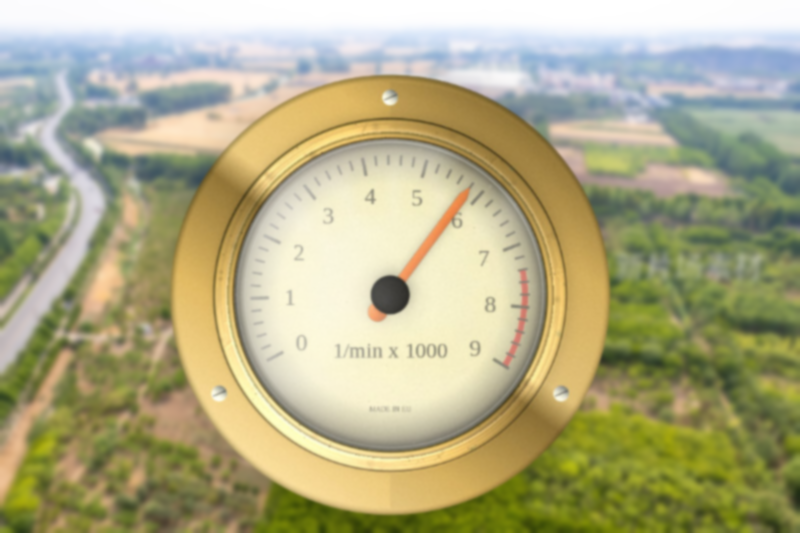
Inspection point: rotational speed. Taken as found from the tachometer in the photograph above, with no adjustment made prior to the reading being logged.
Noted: 5800 rpm
